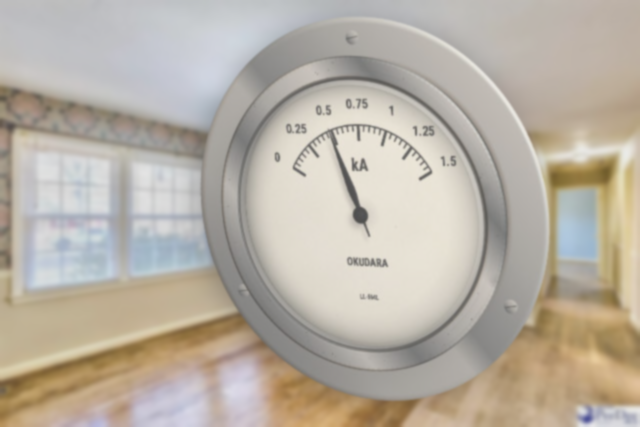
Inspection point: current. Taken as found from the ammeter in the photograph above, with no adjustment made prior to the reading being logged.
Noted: 0.5 kA
